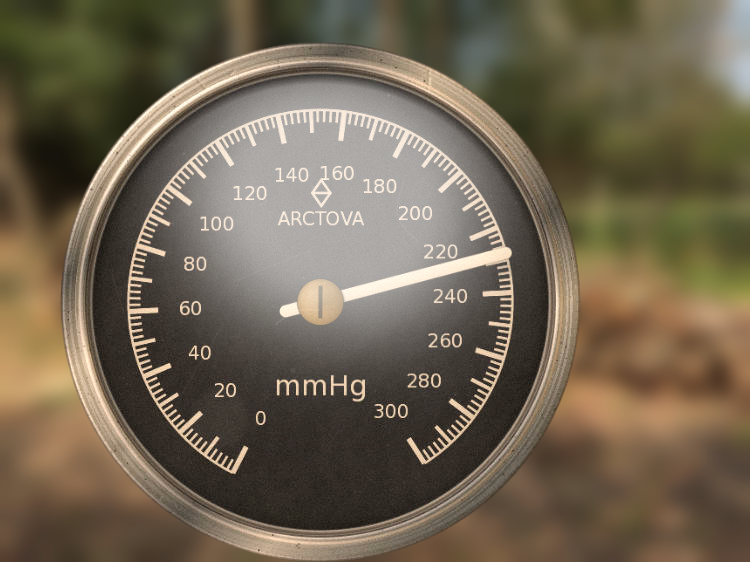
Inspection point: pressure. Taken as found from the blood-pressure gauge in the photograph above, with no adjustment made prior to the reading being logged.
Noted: 228 mmHg
